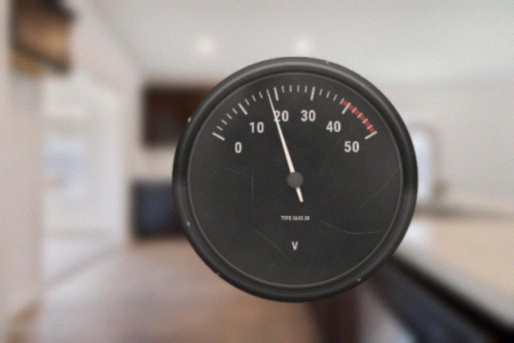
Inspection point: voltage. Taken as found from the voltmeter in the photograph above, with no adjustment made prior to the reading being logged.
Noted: 18 V
